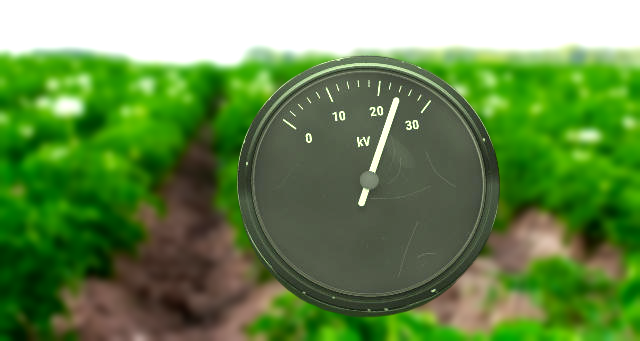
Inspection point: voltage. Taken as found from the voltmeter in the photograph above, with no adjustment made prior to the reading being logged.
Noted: 24 kV
